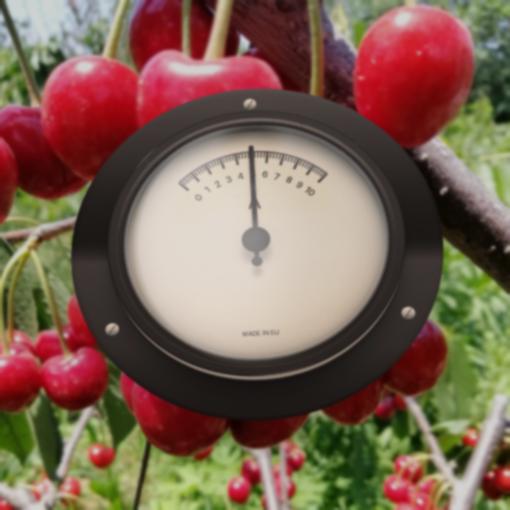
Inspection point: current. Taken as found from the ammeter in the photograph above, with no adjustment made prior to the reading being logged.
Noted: 5 A
